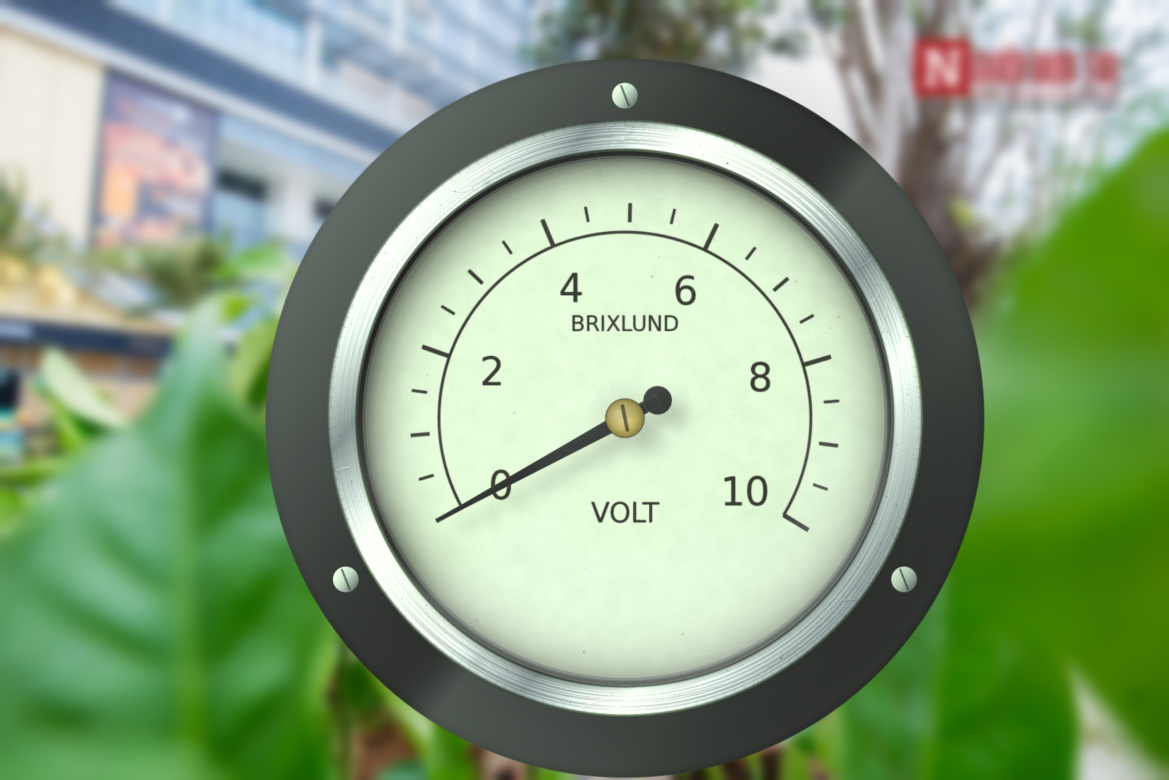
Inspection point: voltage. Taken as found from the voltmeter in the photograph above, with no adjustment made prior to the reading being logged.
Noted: 0 V
